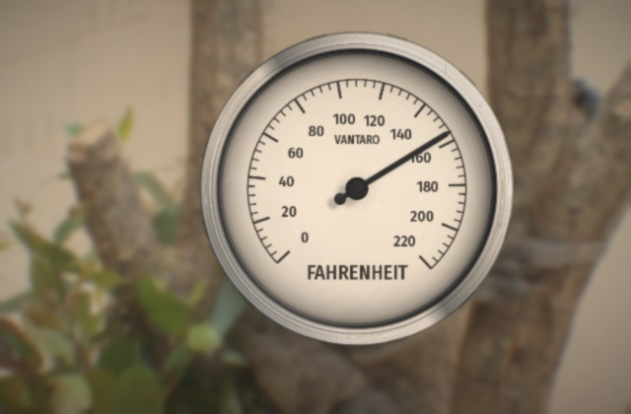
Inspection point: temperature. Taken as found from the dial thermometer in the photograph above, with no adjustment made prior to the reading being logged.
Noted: 156 °F
